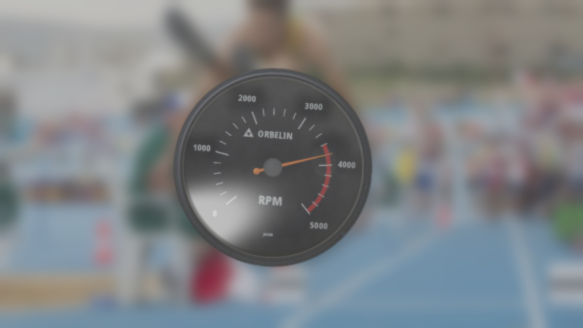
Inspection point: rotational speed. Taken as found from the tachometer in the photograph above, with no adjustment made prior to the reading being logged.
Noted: 3800 rpm
